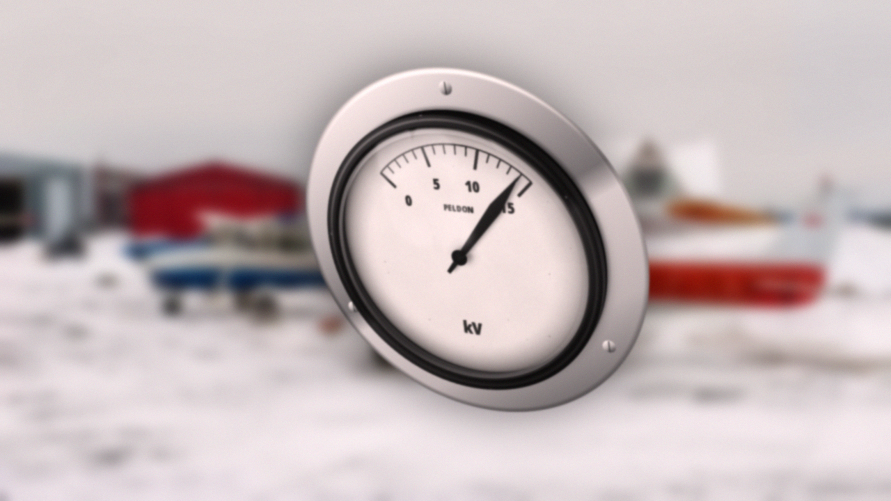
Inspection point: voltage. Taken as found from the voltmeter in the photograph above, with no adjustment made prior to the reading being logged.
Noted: 14 kV
